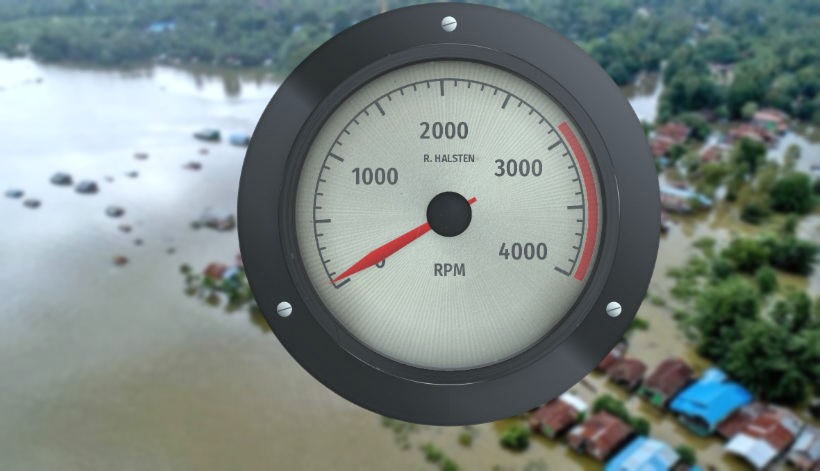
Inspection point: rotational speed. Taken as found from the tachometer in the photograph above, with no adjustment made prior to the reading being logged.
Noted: 50 rpm
